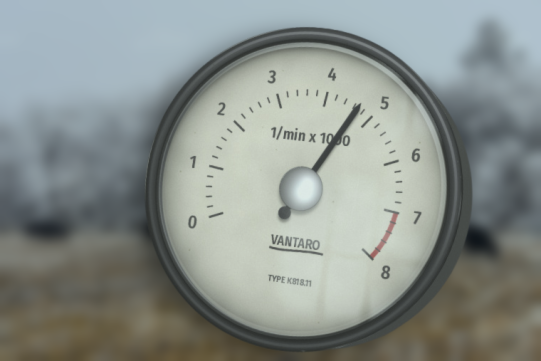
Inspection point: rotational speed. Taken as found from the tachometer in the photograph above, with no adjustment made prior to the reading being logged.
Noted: 4700 rpm
